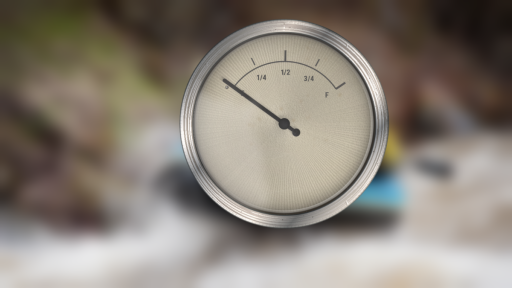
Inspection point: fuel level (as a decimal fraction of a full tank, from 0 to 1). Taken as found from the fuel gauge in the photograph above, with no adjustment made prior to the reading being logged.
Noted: 0
